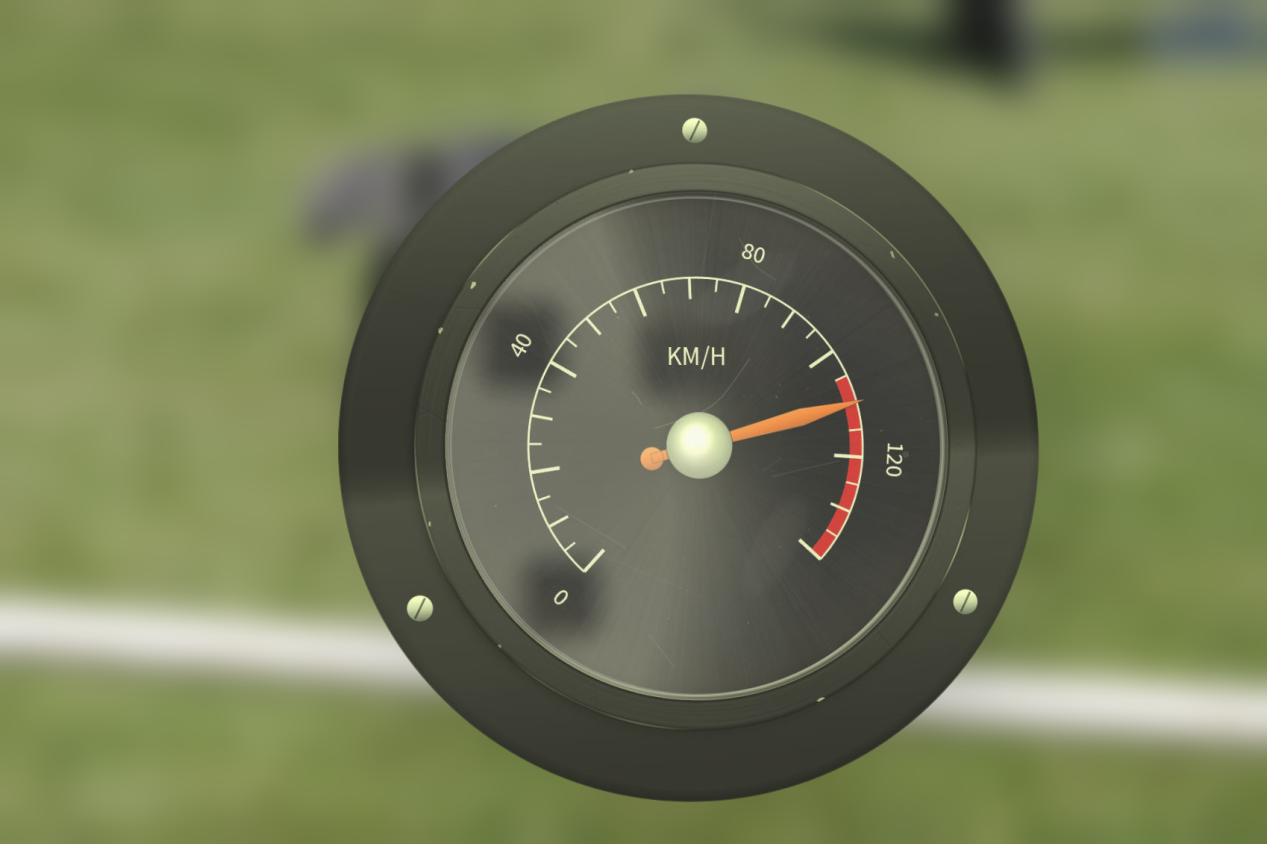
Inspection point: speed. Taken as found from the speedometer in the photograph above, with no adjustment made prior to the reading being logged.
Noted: 110 km/h
